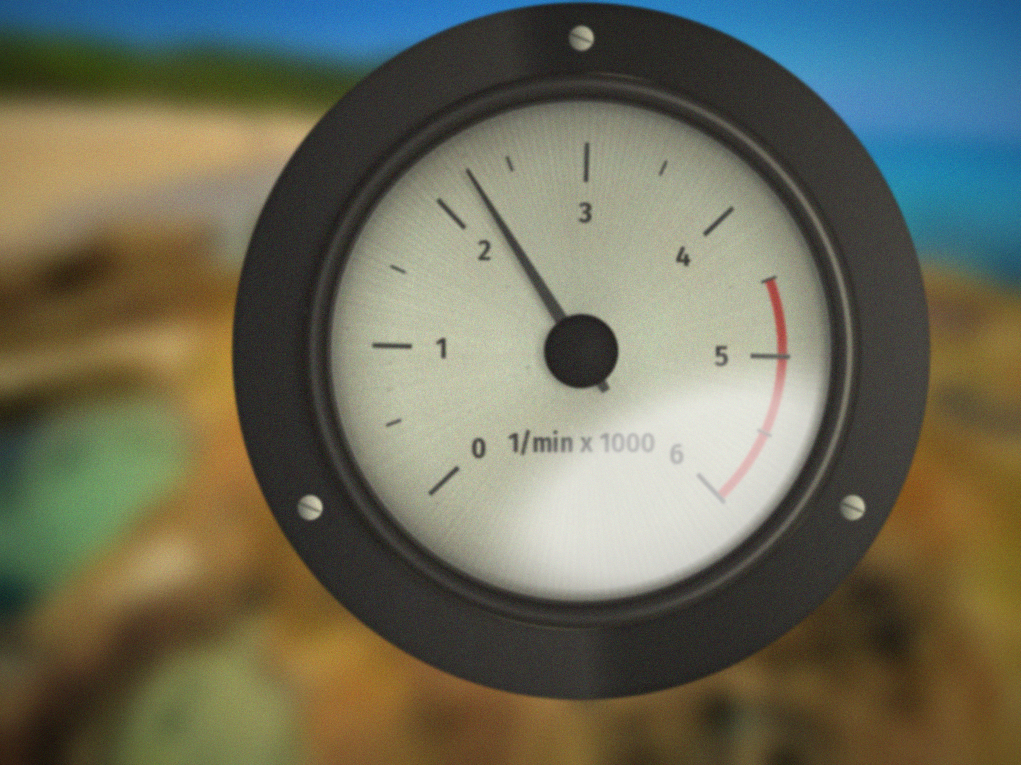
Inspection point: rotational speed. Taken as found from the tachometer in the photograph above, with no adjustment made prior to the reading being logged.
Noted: 2250 rpm
